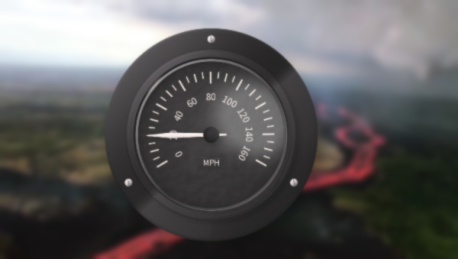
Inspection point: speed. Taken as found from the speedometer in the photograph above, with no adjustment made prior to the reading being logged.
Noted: 20 mph
